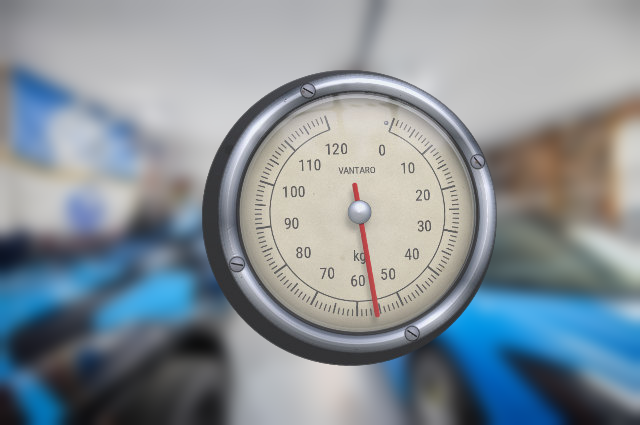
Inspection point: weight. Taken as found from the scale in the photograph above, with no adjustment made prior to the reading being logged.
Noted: 56 kg
